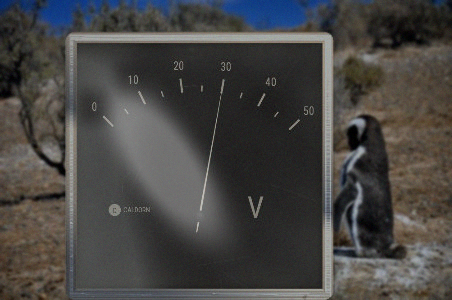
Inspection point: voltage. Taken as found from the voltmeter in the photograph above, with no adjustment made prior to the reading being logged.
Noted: 30 V
